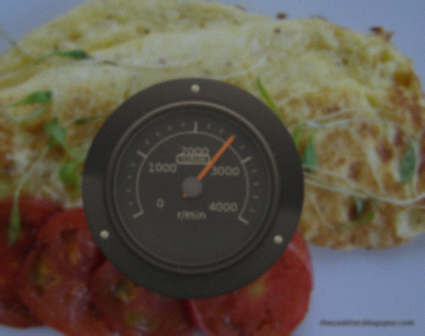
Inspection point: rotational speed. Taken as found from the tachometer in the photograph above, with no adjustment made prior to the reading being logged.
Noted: 2600 rpm
